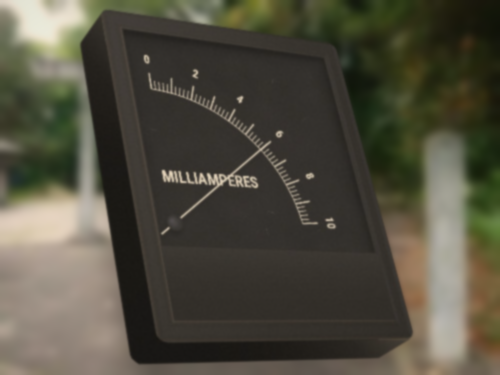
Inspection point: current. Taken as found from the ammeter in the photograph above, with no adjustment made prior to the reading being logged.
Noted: 6 mA
